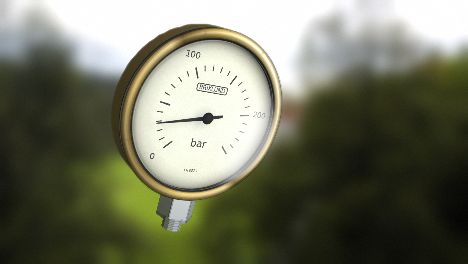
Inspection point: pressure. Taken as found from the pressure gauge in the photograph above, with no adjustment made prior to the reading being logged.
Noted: 30 bar
